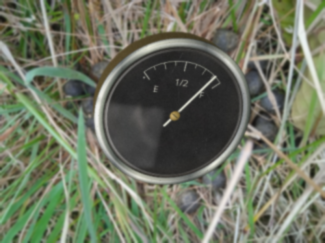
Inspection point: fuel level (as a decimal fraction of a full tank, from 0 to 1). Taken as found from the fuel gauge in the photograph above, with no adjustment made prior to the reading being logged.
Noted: 0.875
